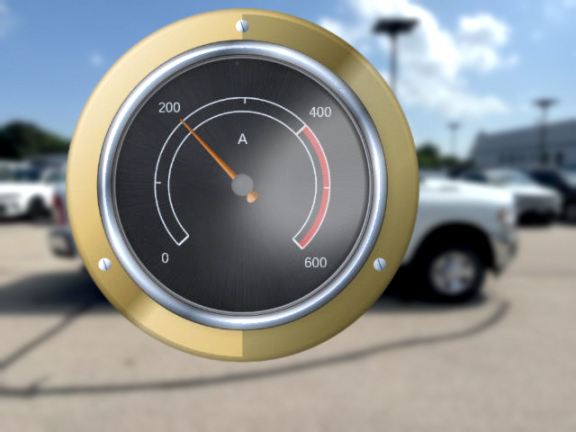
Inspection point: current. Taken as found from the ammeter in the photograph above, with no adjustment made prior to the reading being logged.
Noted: 200 A
